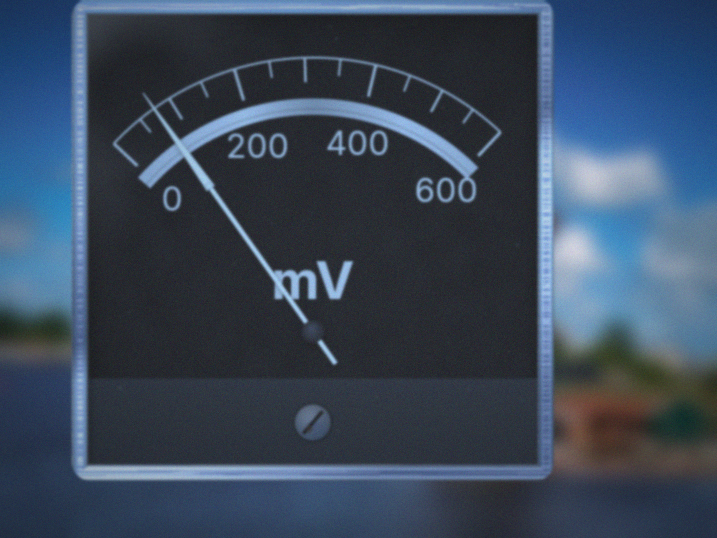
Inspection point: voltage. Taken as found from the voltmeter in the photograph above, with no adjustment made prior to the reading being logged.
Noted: 75 mV
